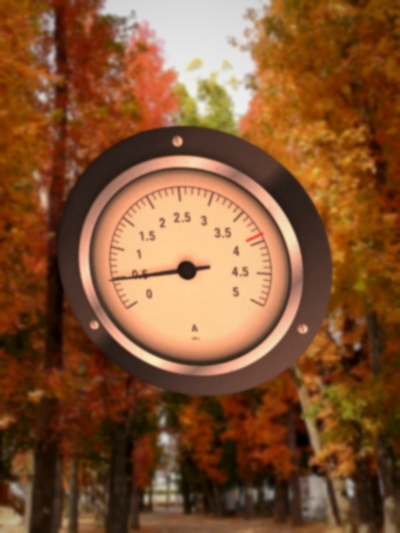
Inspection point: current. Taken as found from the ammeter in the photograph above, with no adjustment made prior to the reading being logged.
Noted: 0.5 A
